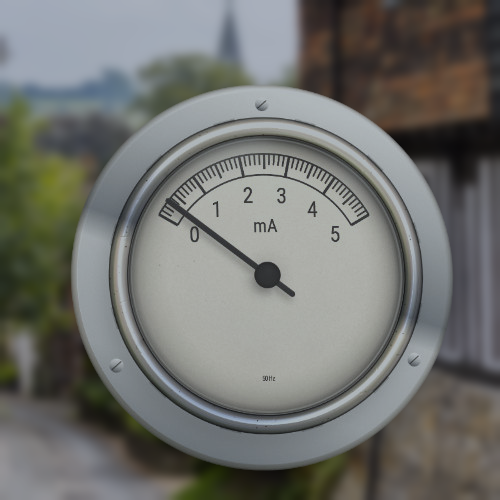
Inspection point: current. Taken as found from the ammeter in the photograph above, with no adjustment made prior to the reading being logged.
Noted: 0.3 mA
